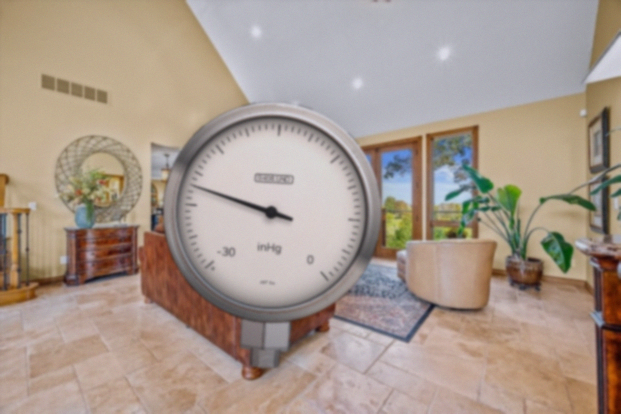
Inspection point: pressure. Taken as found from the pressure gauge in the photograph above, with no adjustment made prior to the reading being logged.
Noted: -23.5 inHg
